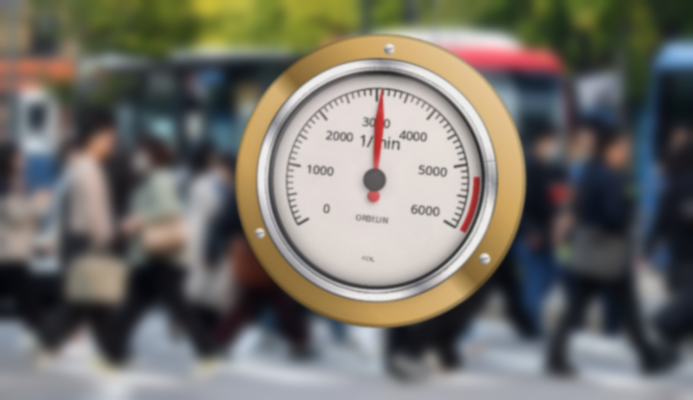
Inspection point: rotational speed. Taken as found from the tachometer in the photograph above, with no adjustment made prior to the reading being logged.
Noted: 3100 rpm
